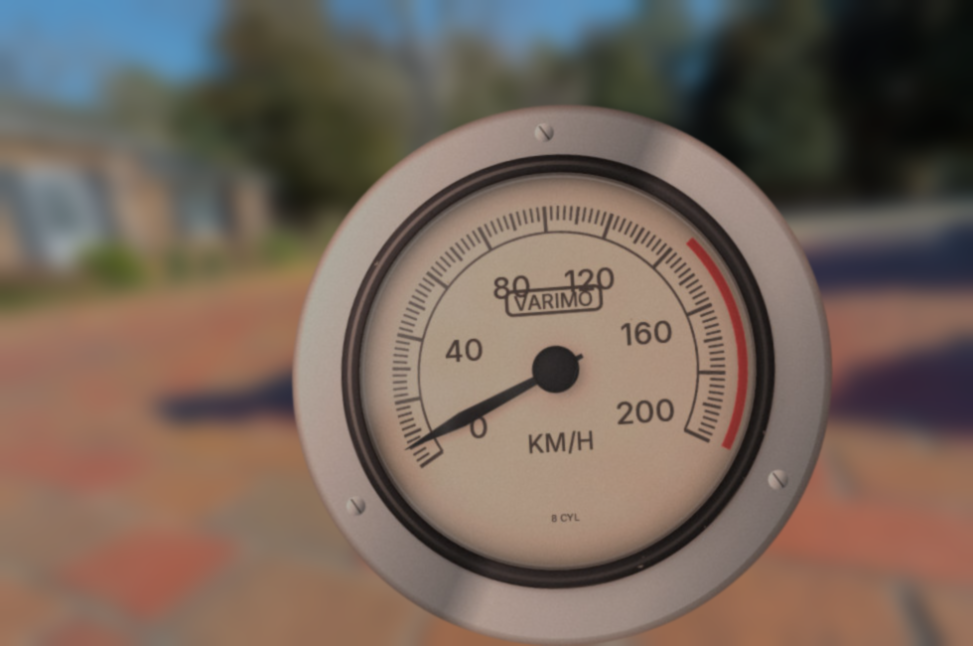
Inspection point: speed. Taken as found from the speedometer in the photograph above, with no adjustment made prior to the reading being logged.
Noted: 6 km/h
